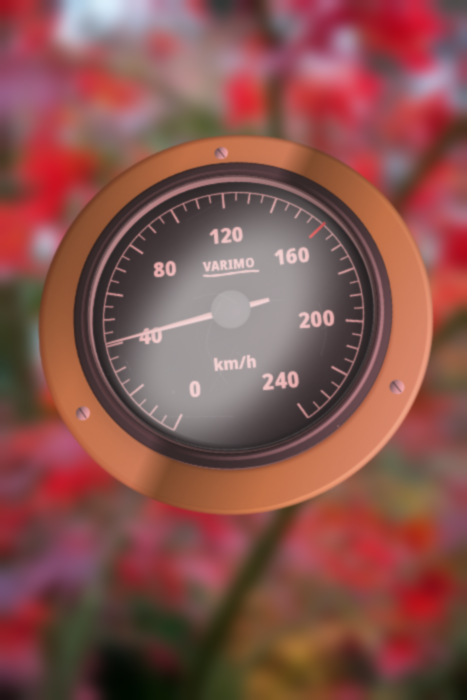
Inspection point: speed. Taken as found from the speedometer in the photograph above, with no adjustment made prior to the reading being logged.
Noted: 40 km/h
